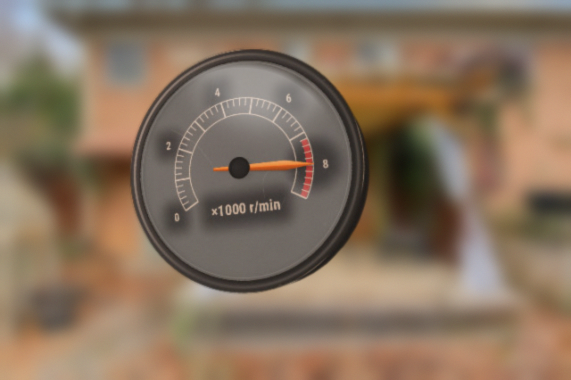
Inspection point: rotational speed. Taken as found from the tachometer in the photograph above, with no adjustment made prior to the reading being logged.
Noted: 8000 rpm
